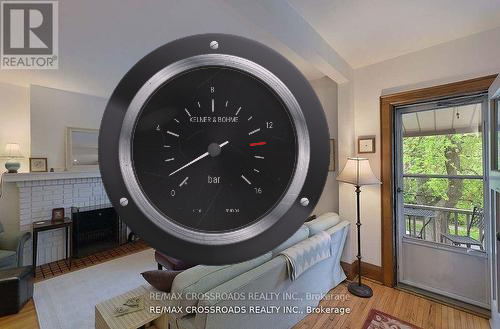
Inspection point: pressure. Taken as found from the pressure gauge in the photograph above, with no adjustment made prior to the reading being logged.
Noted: 1 bar
